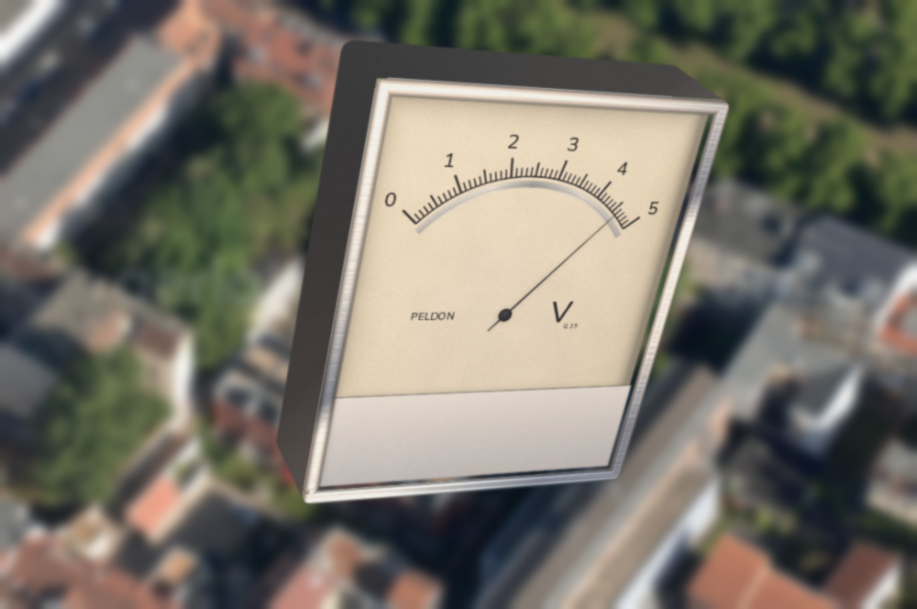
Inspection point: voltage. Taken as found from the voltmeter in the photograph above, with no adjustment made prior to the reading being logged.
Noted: 4.5 V
